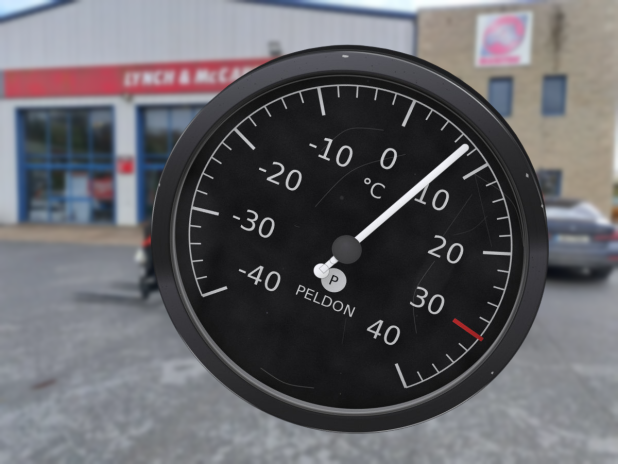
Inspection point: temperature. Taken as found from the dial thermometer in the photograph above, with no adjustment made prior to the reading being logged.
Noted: 7 °C
